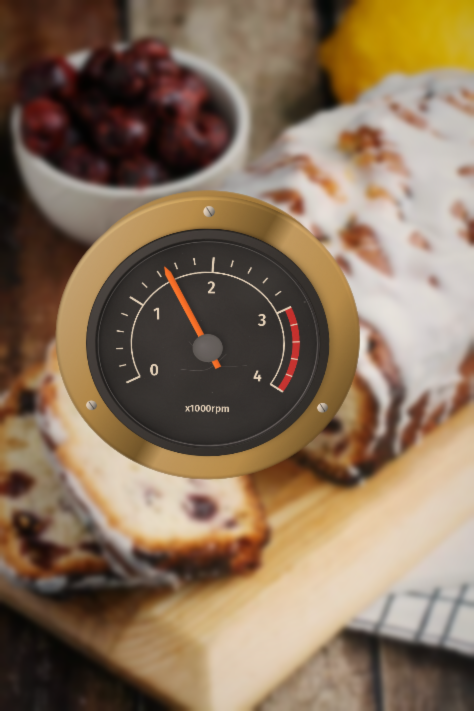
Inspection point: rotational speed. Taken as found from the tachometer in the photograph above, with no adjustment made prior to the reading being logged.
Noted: 1500 rpm
